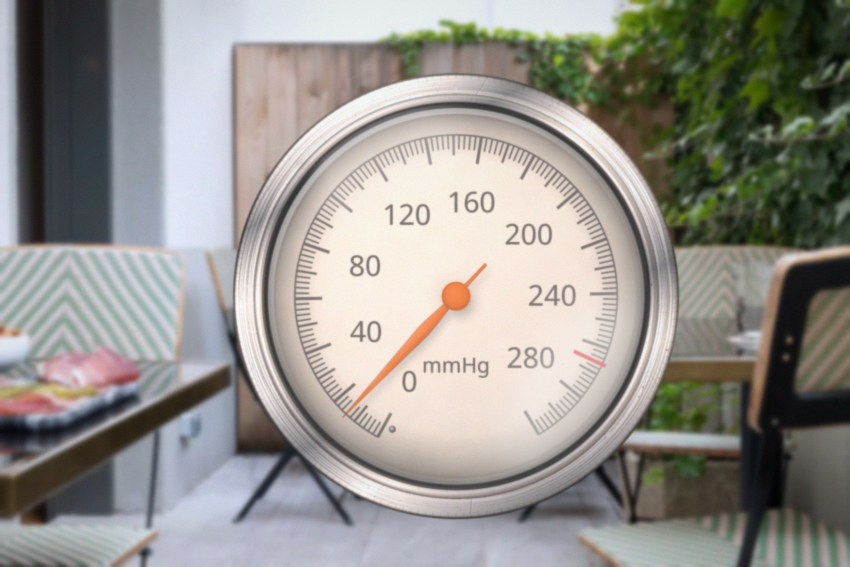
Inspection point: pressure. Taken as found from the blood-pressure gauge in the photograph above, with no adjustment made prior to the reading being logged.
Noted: 14 mmHg
